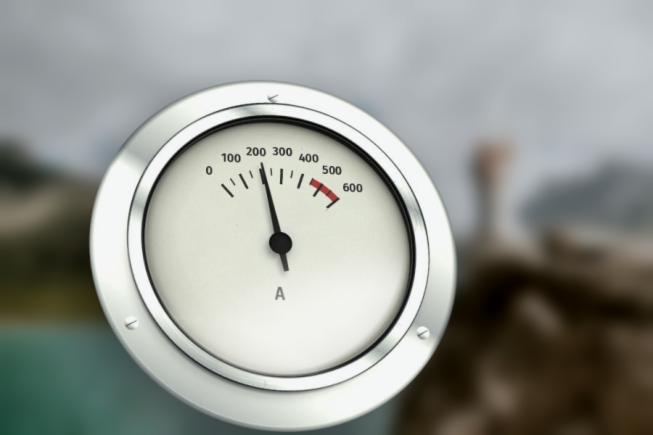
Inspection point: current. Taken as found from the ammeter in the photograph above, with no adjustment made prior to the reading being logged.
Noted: 200 A
